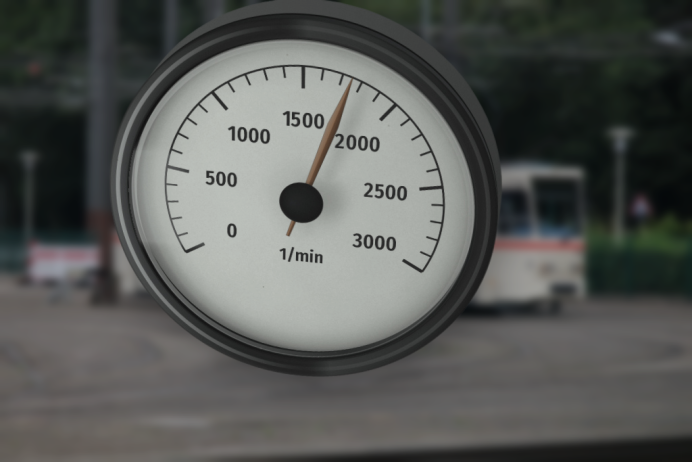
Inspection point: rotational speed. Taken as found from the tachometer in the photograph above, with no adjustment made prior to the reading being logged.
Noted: 1750 rpm
